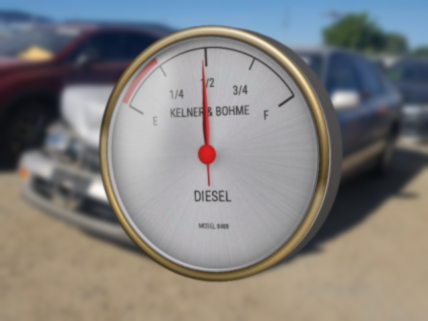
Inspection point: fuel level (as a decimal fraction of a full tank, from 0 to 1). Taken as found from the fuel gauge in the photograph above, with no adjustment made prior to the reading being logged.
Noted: 0.5
